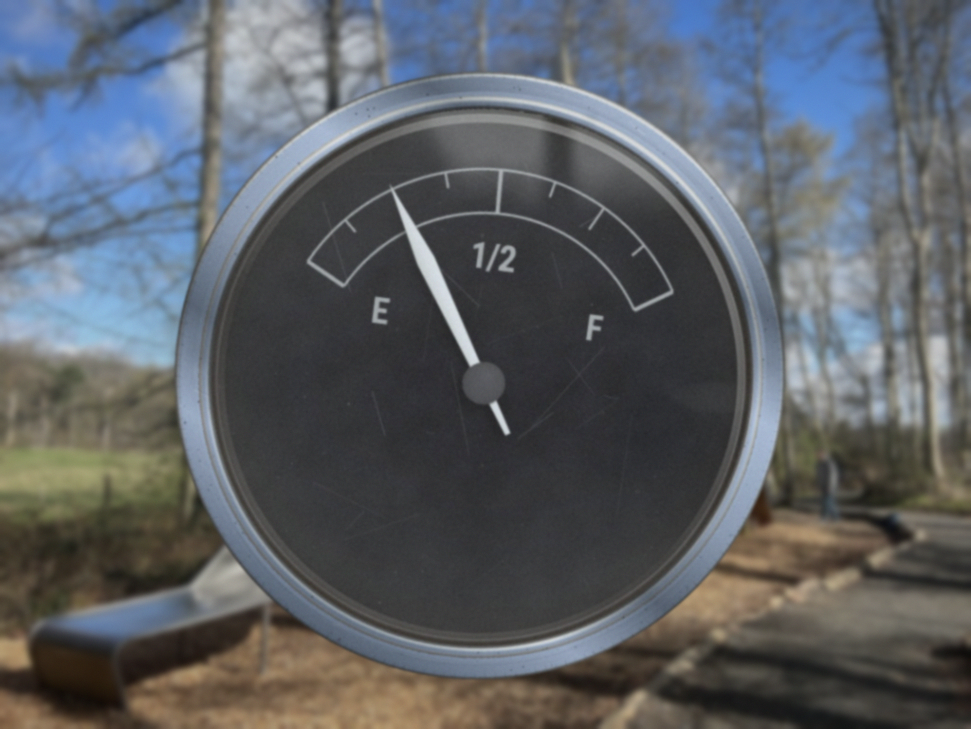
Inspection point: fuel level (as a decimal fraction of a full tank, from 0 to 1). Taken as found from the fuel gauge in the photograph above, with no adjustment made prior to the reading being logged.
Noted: 0.25
